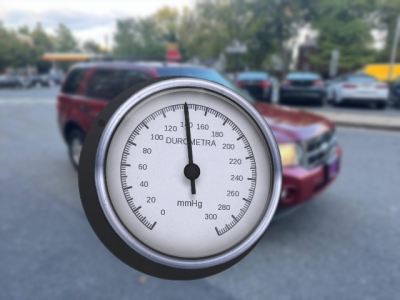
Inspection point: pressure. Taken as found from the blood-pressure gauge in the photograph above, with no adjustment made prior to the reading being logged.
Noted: 140 mmHg
